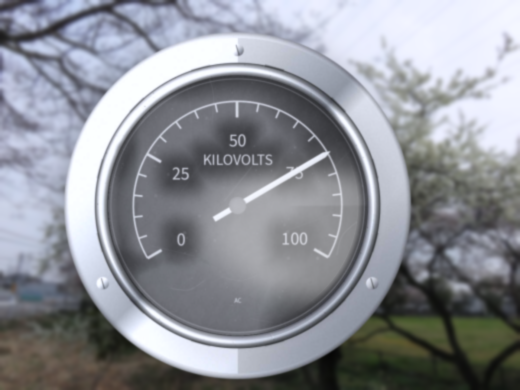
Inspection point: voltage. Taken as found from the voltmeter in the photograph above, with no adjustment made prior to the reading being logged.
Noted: 75 kV
